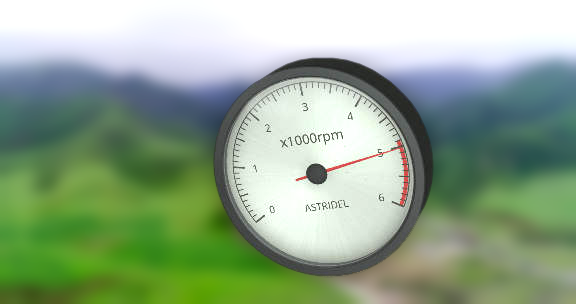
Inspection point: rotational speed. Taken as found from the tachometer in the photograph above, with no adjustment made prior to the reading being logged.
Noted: 5000 rpm
